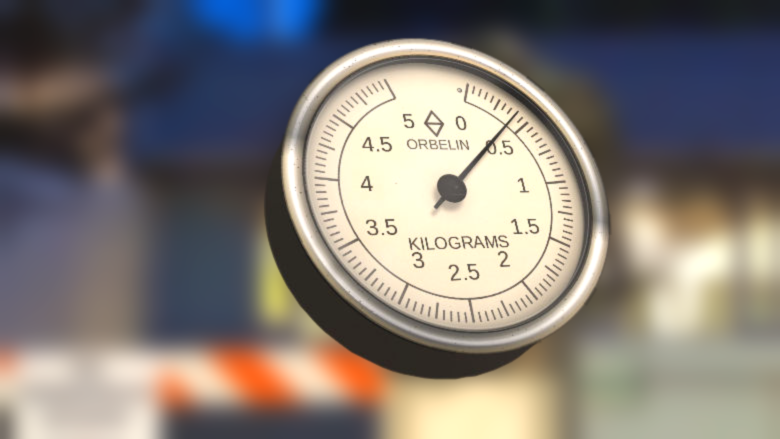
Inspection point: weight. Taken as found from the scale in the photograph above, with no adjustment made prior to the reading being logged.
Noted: 0.4 kg
